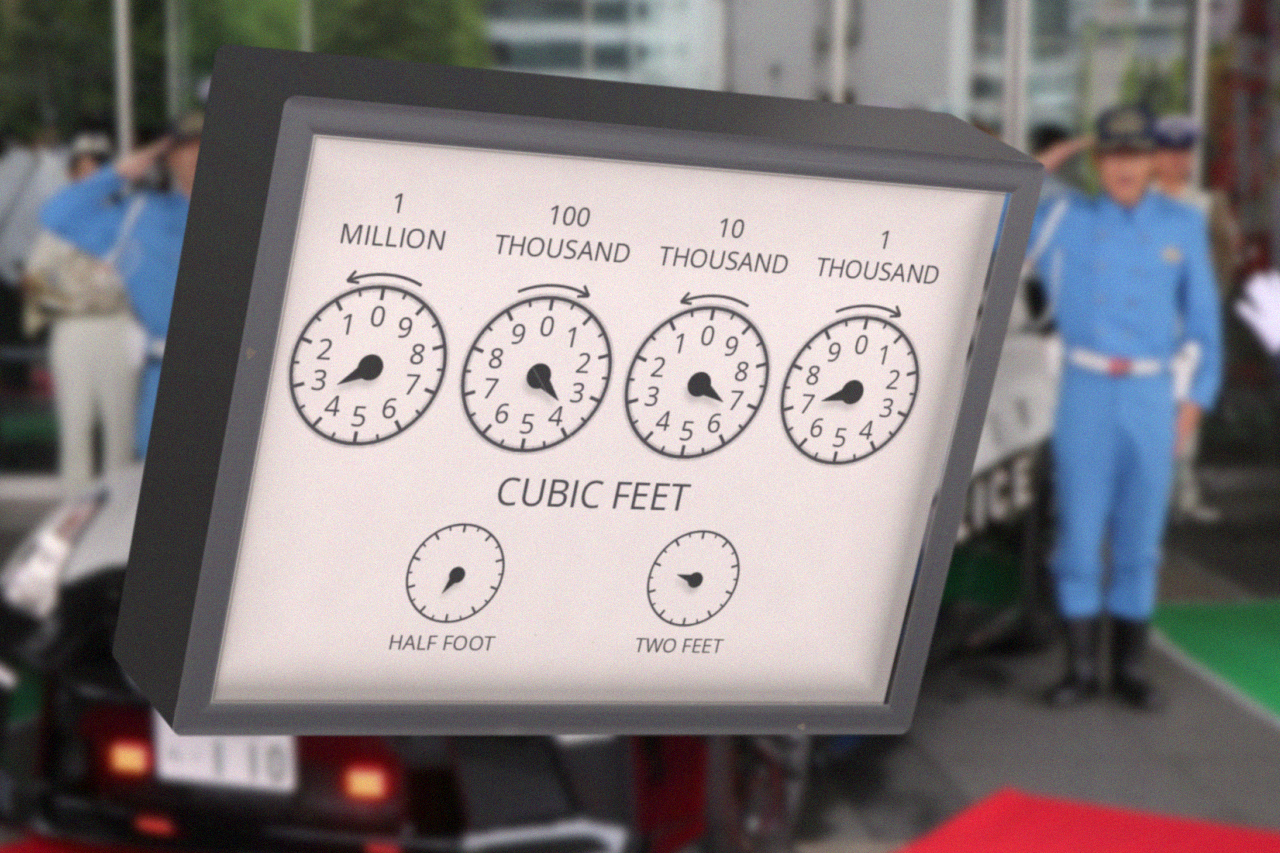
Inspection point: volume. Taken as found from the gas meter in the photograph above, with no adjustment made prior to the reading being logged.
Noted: 336700 ft³
